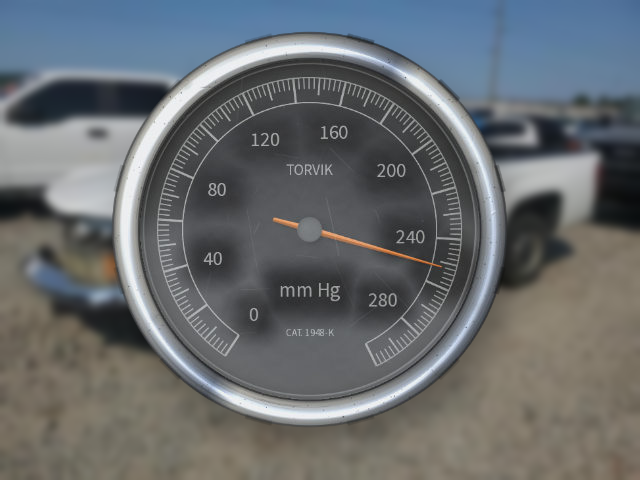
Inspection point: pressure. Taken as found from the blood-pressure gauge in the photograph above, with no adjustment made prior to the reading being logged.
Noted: 252 mmHg
